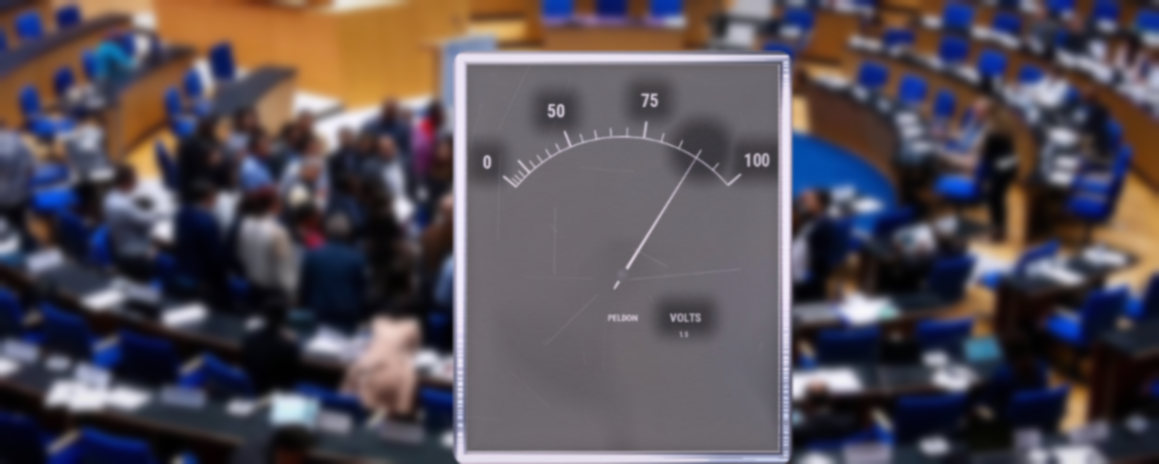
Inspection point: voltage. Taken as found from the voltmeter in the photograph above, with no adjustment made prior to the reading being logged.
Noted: 90 V
